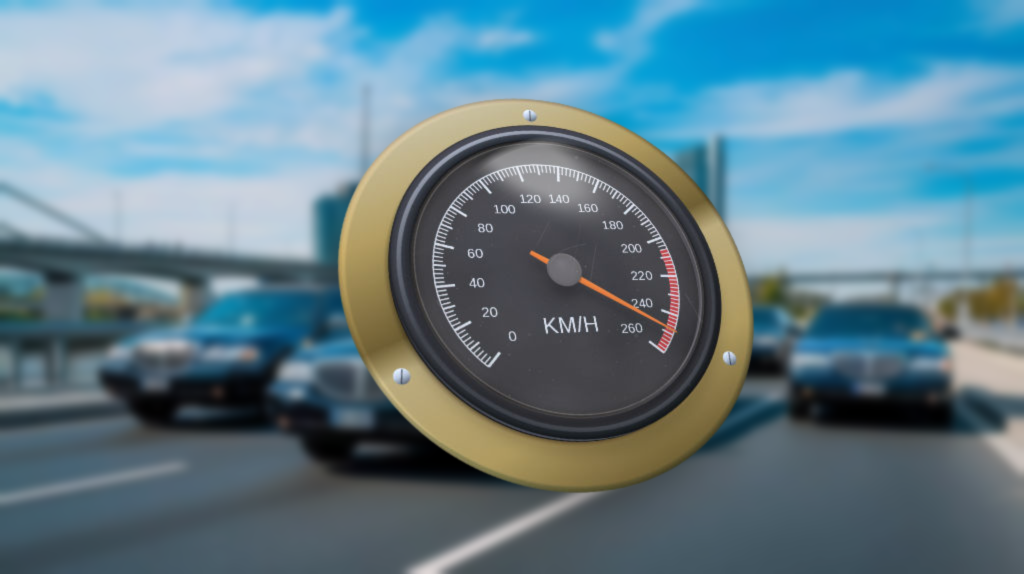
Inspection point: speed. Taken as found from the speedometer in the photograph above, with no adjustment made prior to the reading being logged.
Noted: 250 km/h
